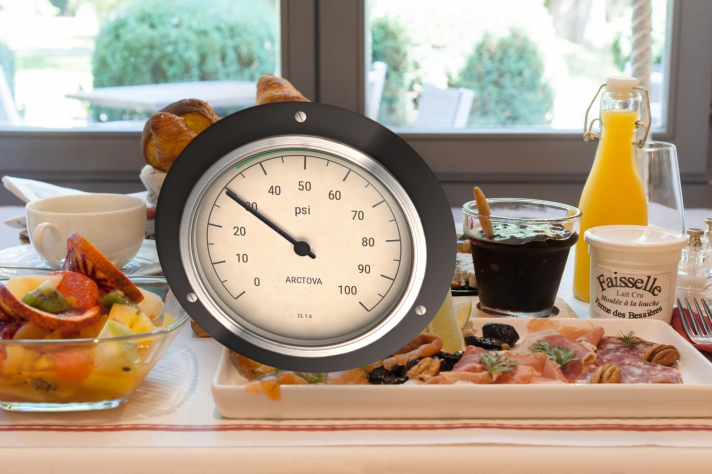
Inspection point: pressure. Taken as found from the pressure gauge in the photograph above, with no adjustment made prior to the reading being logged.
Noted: 30 psi
